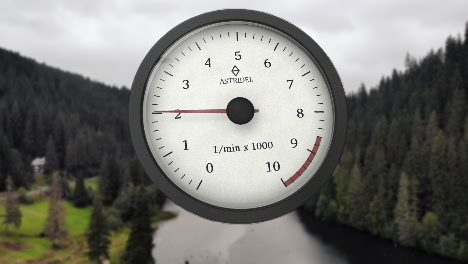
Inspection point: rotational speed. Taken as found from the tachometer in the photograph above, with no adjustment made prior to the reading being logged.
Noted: 2000 rpm
